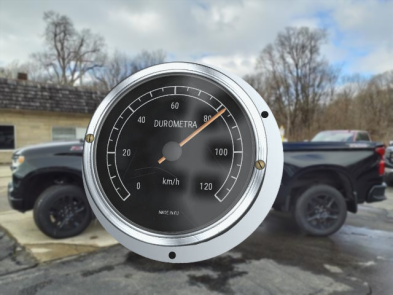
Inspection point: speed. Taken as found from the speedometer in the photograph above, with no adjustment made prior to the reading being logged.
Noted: 82.5 km/h
